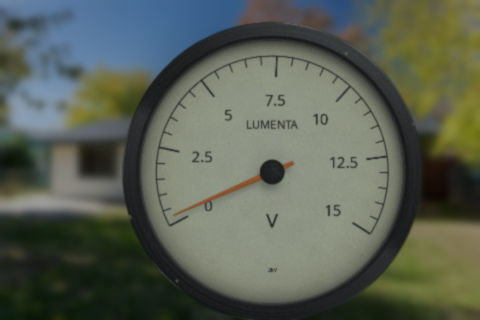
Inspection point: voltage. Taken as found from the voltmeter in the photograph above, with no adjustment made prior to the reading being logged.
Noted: 0.25 V
